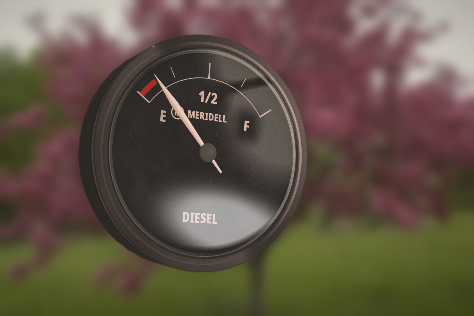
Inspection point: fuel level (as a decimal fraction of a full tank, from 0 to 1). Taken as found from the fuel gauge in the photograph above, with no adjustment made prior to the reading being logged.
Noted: 0.125
